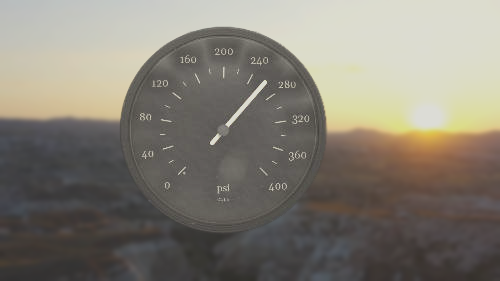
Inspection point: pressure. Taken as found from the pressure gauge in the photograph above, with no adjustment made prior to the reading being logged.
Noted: 260 psi
